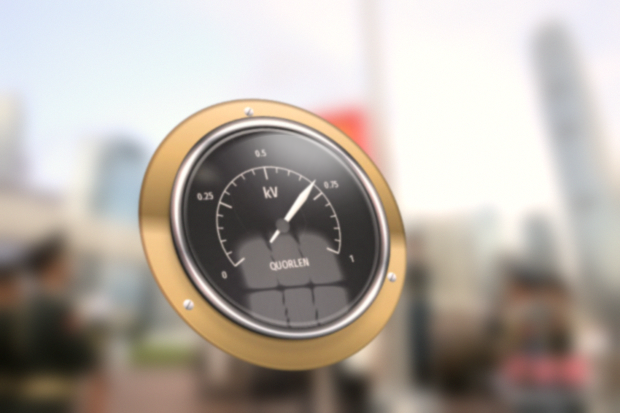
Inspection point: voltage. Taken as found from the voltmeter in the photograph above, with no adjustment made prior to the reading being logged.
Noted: 0.7 kV
